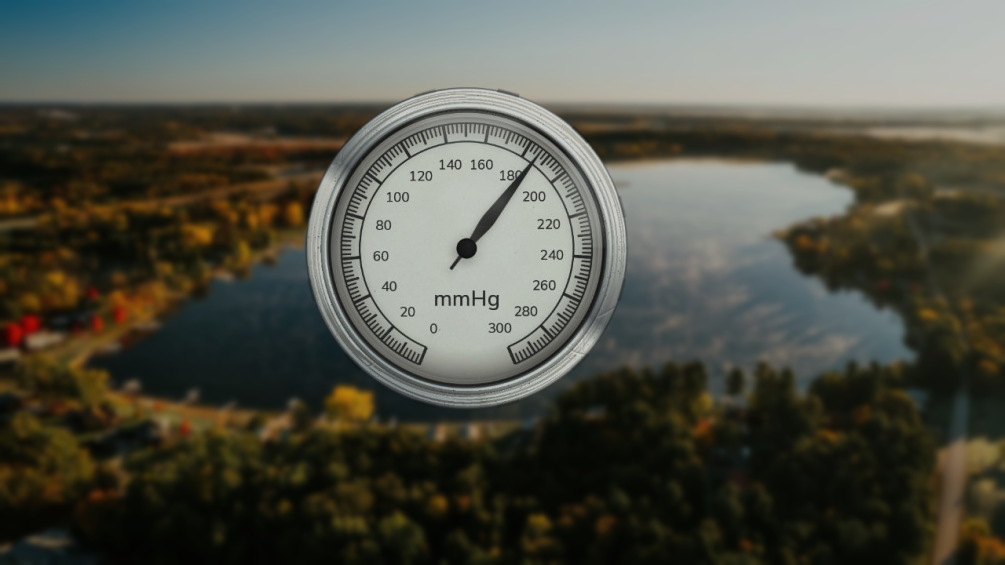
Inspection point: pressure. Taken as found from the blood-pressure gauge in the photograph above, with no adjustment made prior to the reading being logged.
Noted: 186 mmHg
